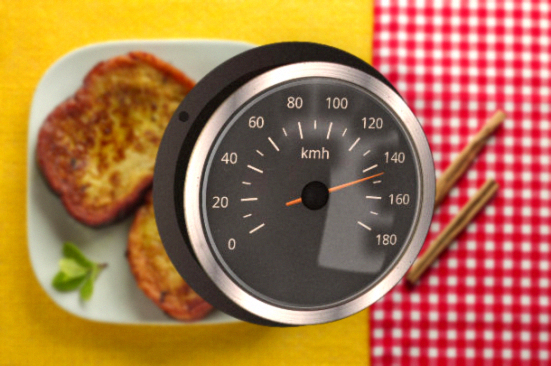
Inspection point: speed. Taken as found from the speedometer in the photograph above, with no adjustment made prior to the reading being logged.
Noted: 145 km/h
